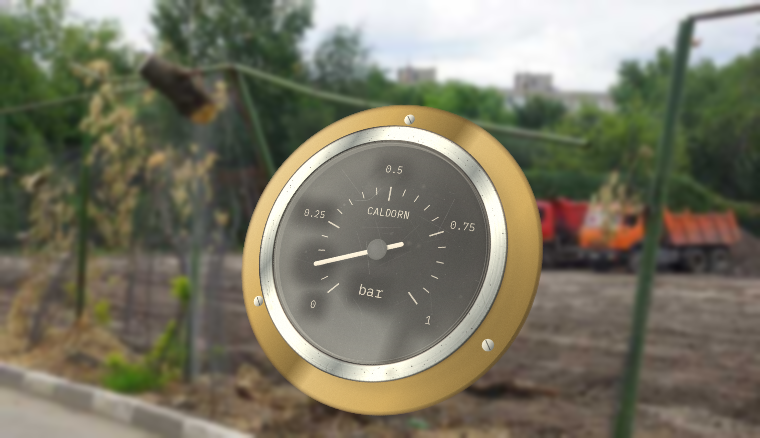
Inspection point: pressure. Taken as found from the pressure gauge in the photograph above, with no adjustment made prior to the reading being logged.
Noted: 0.1 bar
